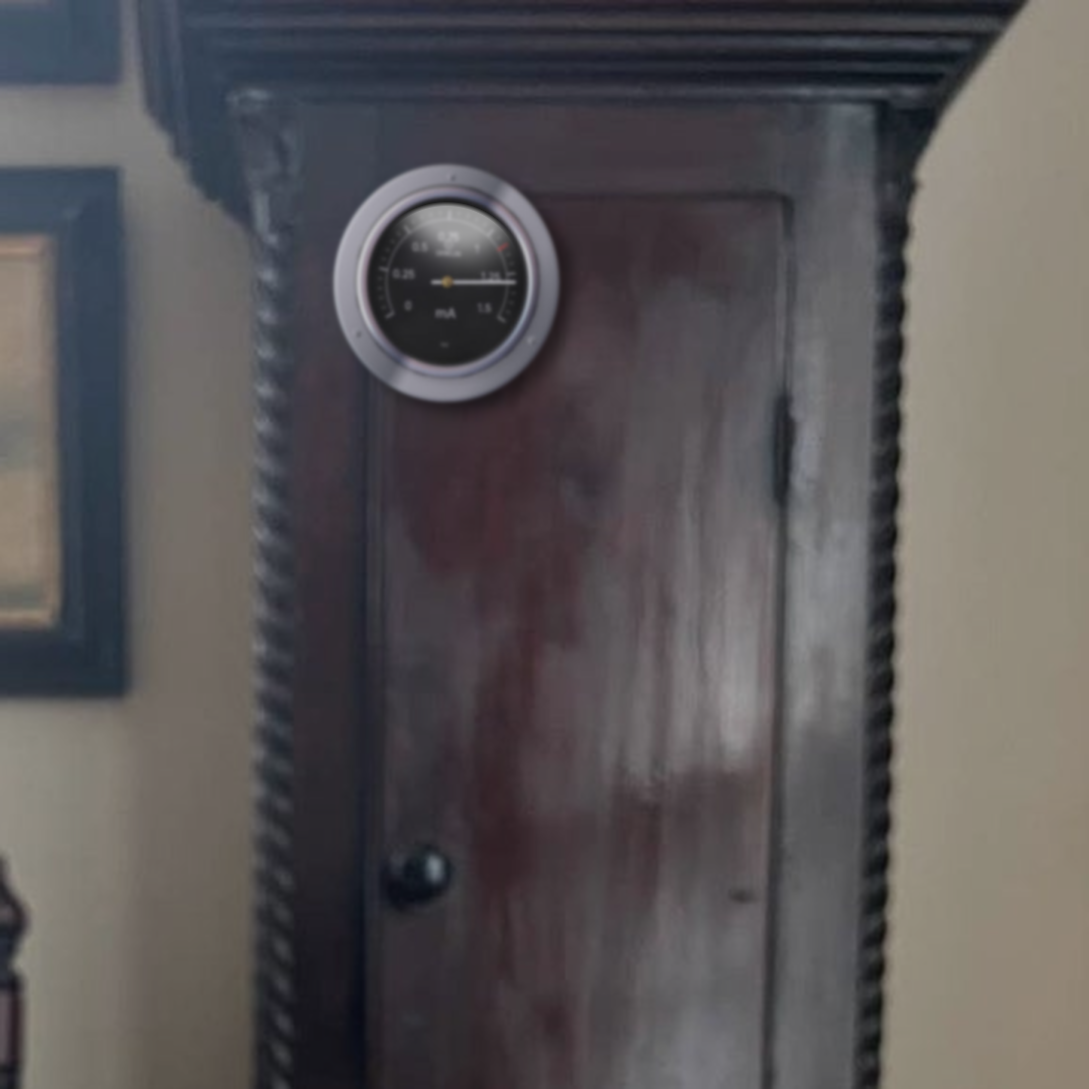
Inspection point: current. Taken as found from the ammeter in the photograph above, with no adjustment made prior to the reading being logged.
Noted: 1.3 mA
